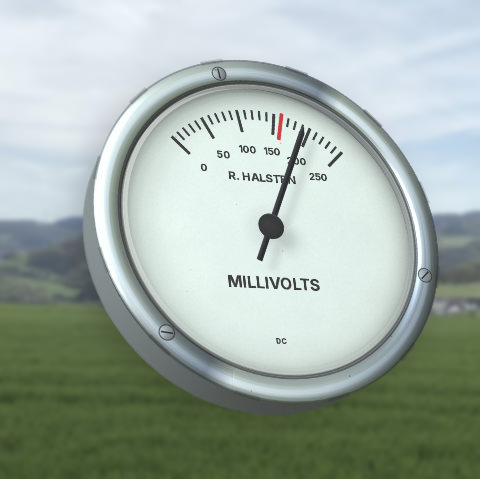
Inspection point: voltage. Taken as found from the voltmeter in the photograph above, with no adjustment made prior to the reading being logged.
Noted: 190 mV
